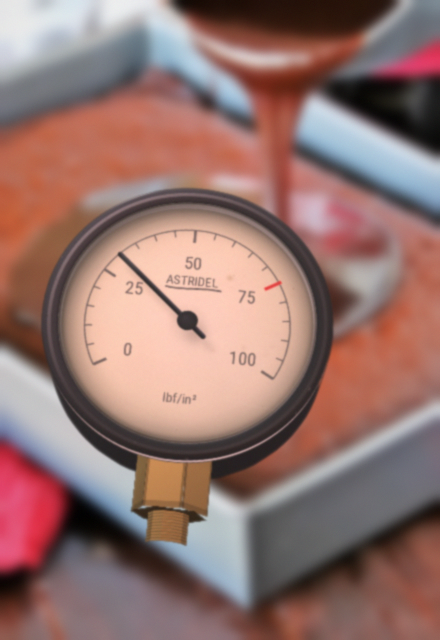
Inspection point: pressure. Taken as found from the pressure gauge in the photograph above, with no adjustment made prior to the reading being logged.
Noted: 30 psi
